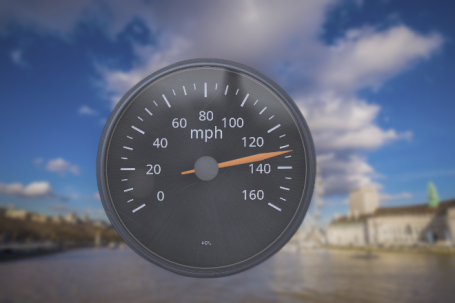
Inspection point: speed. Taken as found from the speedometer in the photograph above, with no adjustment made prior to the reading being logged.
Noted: 132.5 mph
